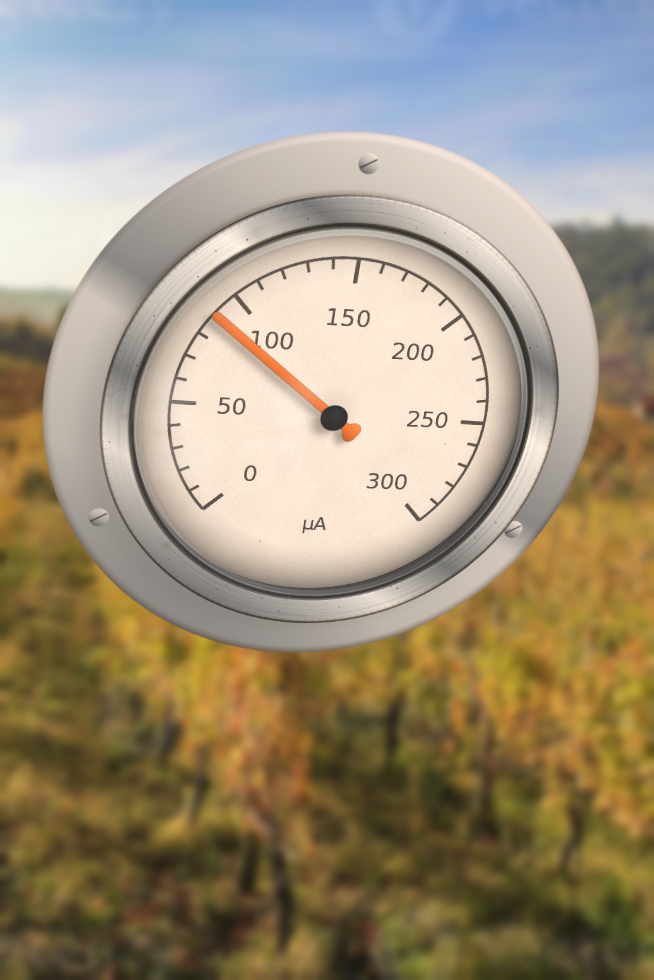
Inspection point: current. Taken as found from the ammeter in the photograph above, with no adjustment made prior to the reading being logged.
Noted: 90 µA
